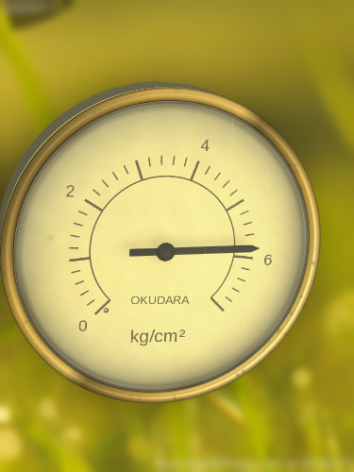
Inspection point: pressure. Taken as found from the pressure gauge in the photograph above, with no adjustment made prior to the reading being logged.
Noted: 5.8 kg/cm²
